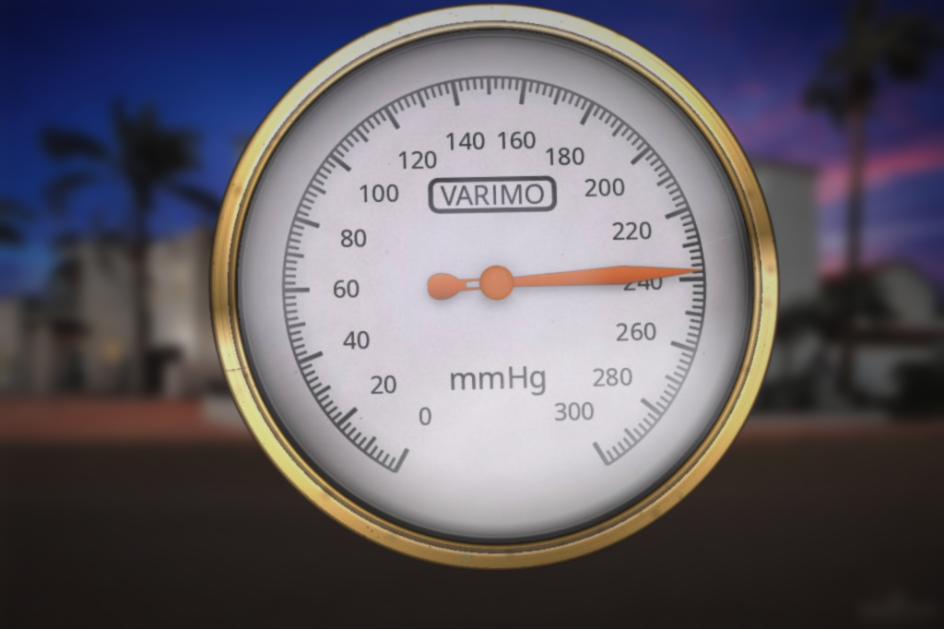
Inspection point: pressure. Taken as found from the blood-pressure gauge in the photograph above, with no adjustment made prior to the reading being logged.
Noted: 238 mmHg
